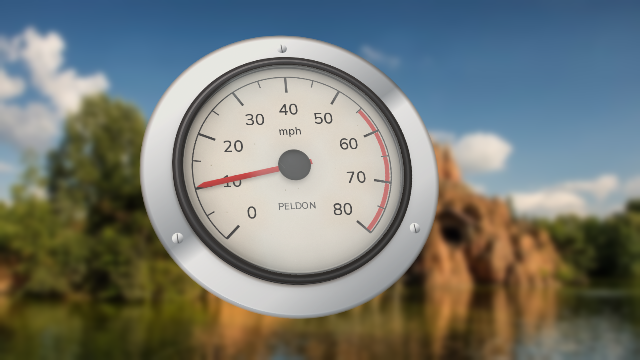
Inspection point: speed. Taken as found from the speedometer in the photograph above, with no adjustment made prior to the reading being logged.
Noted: 10 mph
